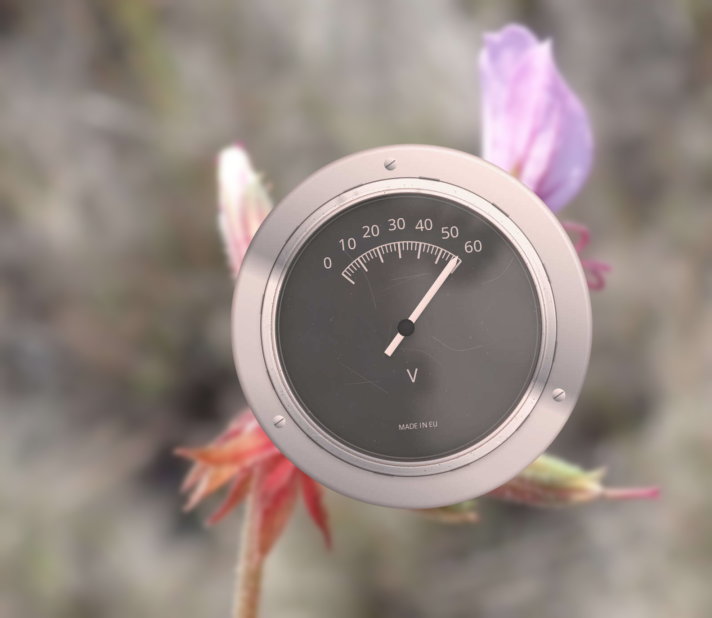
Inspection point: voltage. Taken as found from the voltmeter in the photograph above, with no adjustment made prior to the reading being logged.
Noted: 58 V
